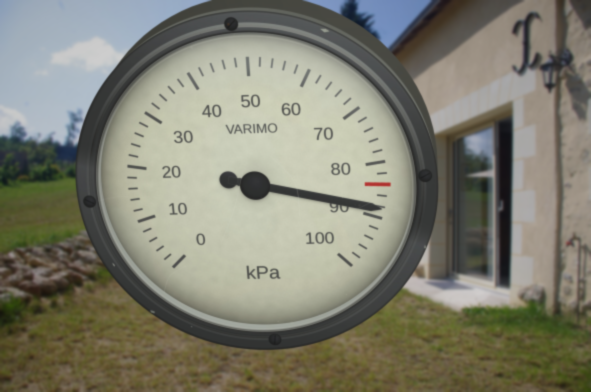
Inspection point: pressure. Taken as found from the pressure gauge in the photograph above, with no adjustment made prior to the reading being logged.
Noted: 88 kPa
